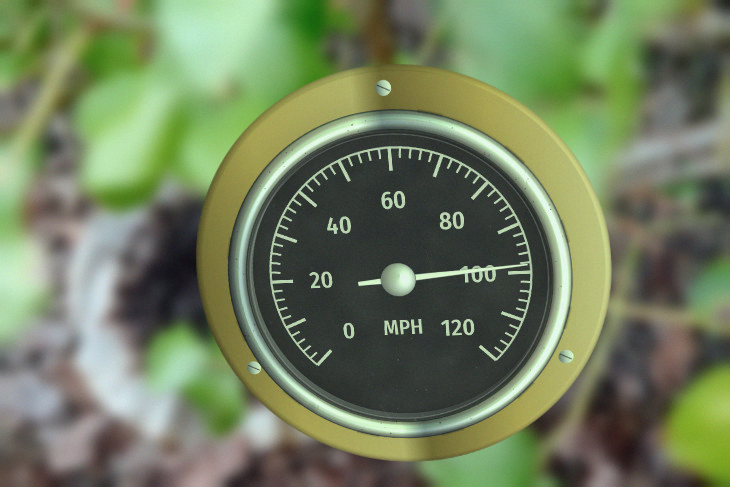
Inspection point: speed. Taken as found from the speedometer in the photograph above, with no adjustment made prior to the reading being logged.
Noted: 98 mph
